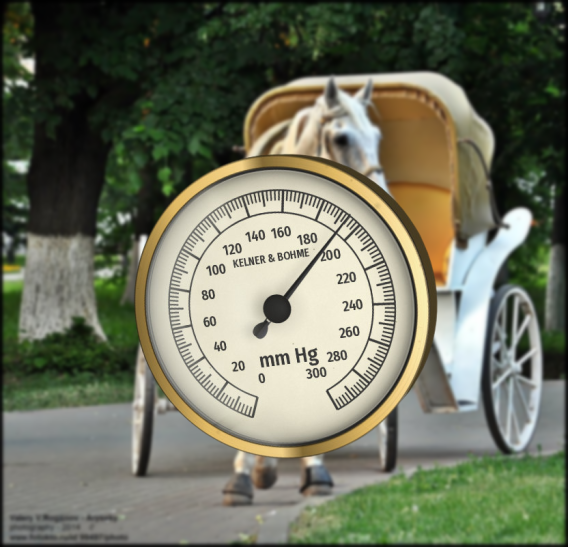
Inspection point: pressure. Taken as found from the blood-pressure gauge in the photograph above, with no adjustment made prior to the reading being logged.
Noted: 194 mmHg
